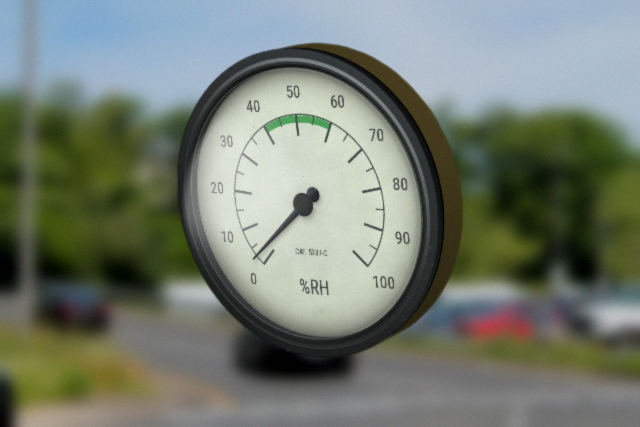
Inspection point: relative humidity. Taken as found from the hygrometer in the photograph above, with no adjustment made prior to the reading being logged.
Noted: 2.5 %
